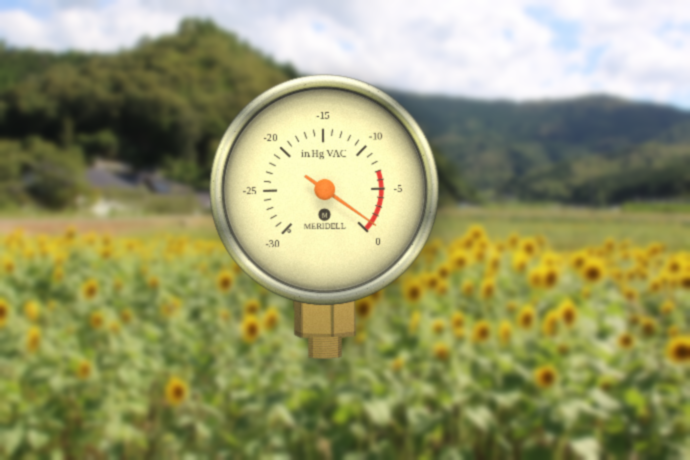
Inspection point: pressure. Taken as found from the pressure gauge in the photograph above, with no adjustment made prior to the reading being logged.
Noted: -1 inHg
